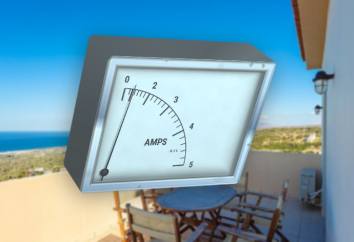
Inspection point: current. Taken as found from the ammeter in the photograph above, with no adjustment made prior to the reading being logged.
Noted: 1 A
